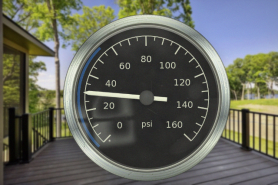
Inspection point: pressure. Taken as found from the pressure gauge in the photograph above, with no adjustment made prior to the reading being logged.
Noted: 30 psi
